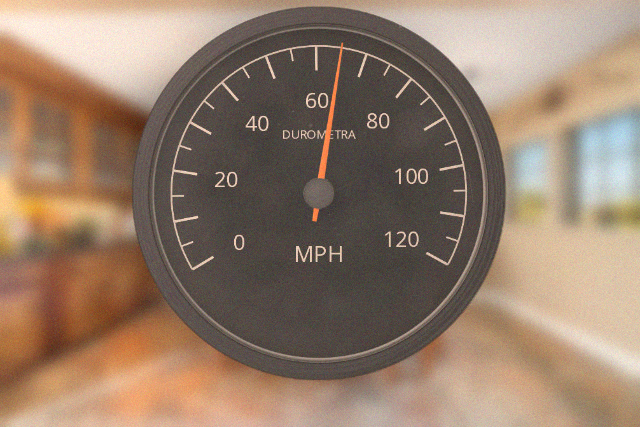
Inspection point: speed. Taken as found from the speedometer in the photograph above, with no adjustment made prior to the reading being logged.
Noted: 65 mph
